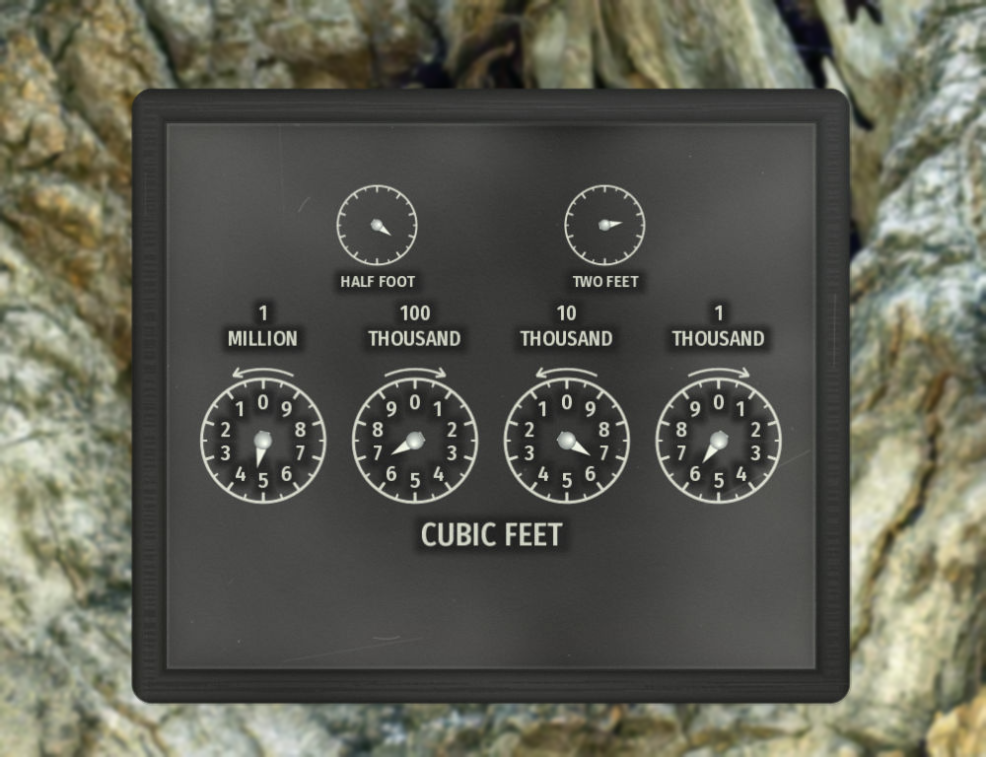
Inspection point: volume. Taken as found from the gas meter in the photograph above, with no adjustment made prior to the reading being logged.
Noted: 466600 ft³
